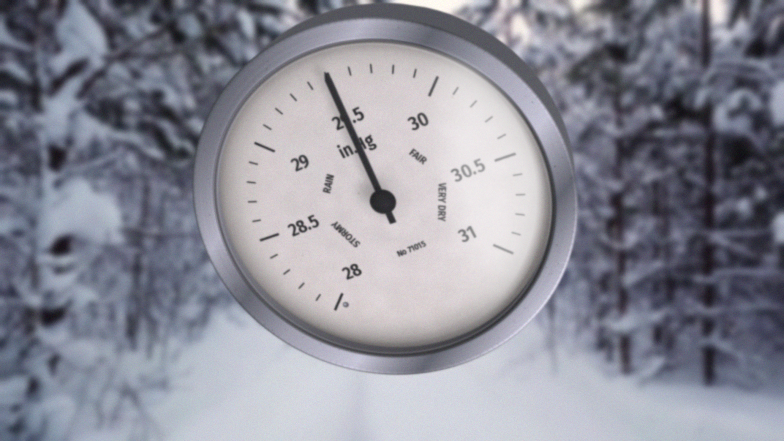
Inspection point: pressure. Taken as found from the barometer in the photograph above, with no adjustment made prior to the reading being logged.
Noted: 29.5 inHg
